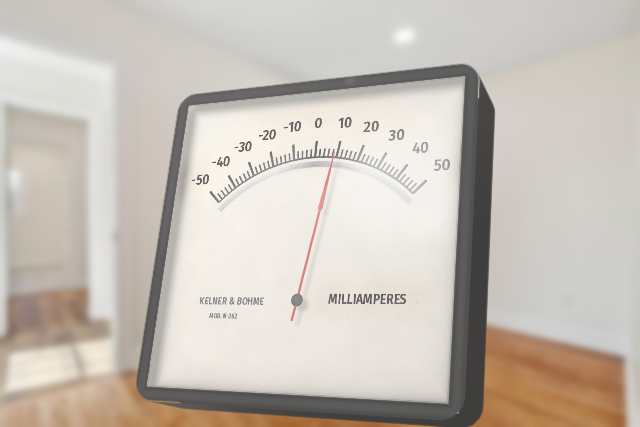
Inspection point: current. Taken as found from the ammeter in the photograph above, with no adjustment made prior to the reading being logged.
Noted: 10 mA
